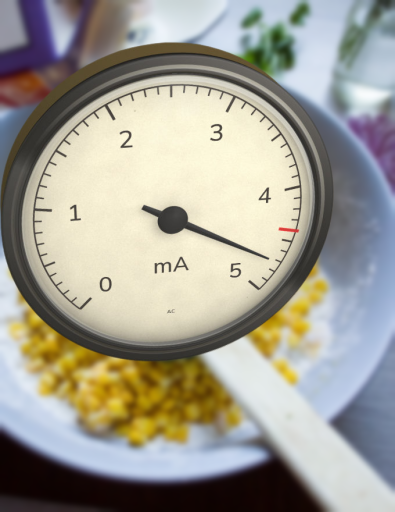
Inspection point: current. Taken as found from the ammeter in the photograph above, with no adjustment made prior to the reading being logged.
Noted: 4.7 mA
